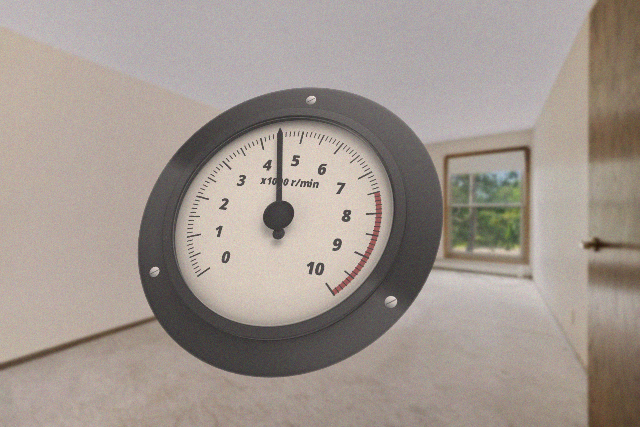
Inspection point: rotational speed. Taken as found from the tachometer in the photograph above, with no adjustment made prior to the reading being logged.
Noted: 4500 rpm
